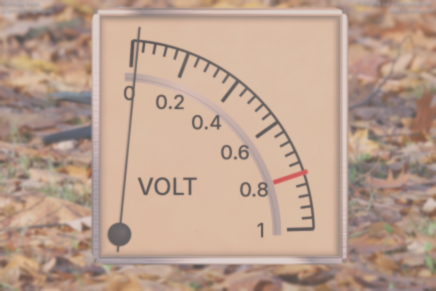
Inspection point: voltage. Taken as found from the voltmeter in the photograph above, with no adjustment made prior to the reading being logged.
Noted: 0.02 V
